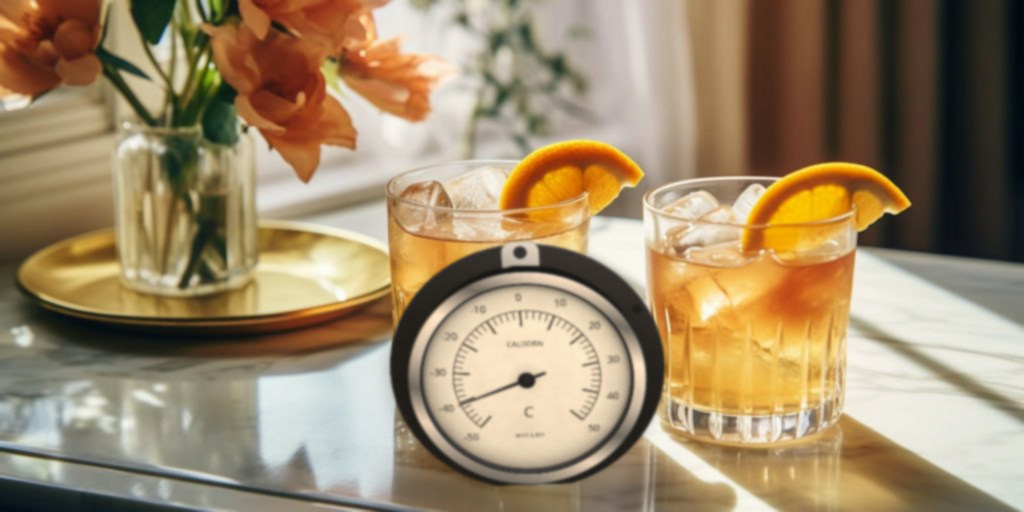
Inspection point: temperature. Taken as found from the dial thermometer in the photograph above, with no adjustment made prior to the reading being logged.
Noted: -40 °C
